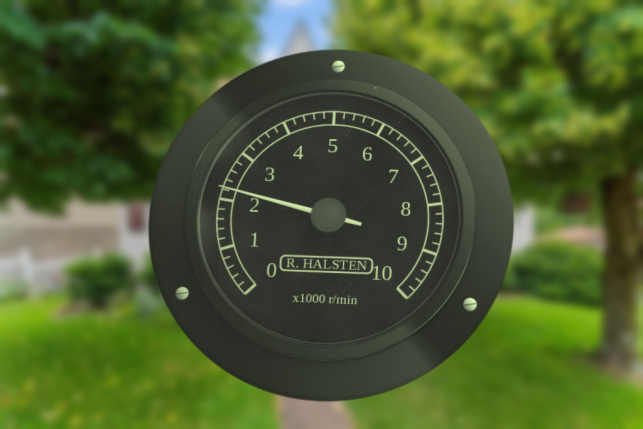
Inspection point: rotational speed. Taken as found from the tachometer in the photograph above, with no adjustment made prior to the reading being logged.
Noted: 2200 rpm
